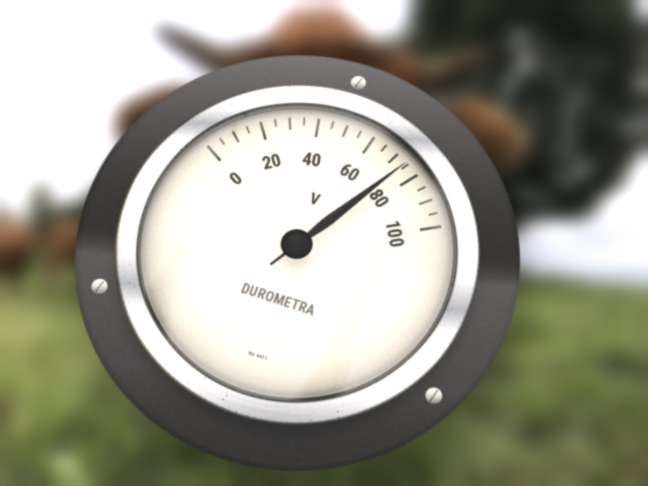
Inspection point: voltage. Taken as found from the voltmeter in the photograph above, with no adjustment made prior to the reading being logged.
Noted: 75 V
